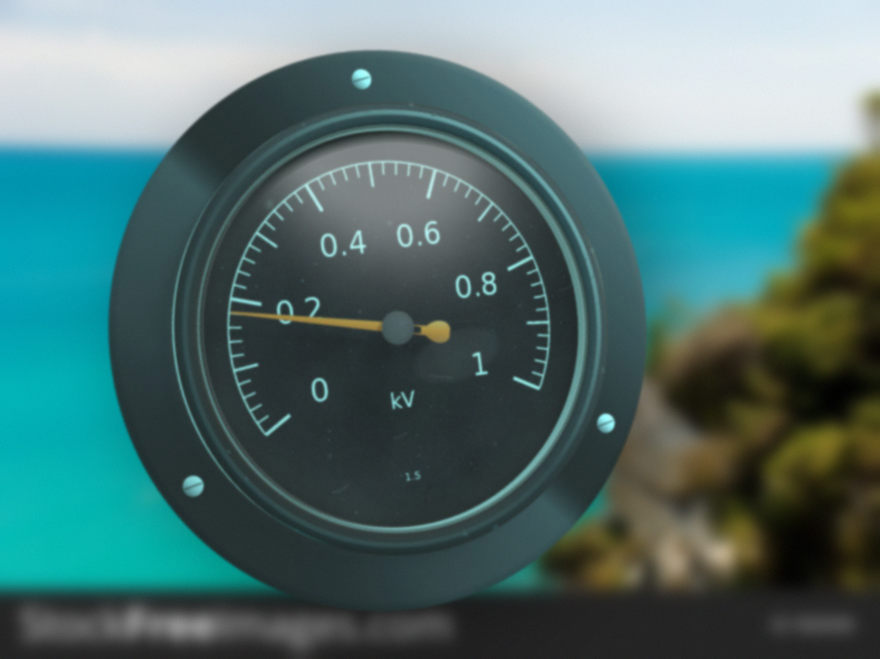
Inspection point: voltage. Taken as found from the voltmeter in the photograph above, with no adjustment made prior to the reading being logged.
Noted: 0.18 kV
